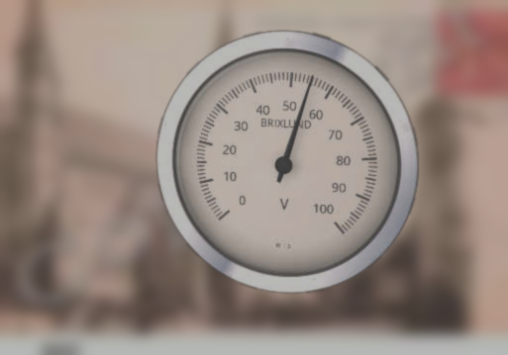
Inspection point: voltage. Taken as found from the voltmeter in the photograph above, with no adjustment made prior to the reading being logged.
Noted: 55 V
